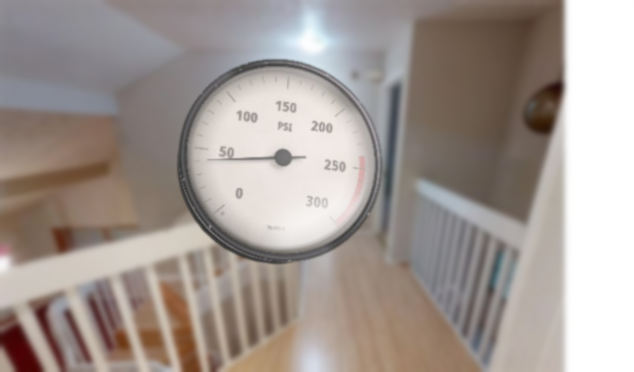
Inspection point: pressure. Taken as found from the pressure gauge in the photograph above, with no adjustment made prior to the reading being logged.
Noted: 40 psi
